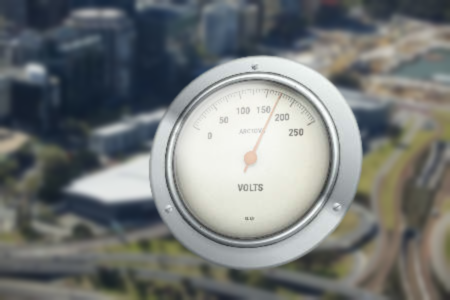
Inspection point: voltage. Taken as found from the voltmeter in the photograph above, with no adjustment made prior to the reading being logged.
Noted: 175 V
